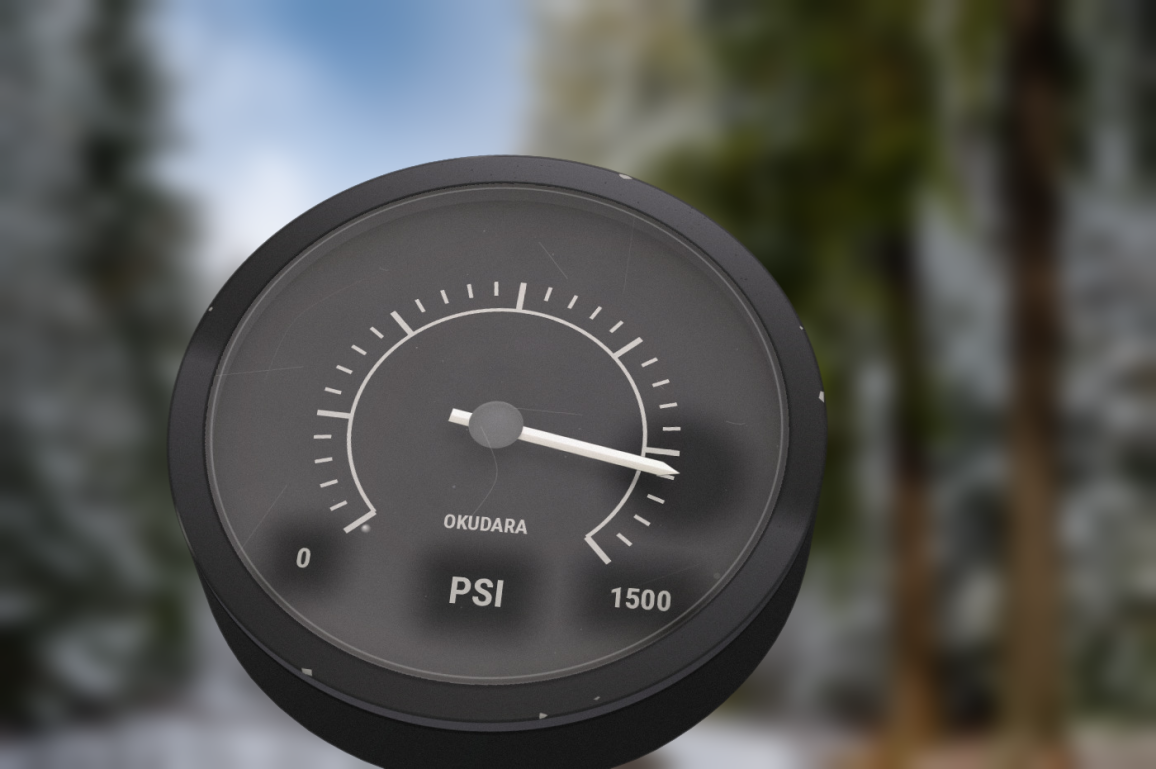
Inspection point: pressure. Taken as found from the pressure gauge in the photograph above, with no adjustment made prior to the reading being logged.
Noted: 1300 psi
